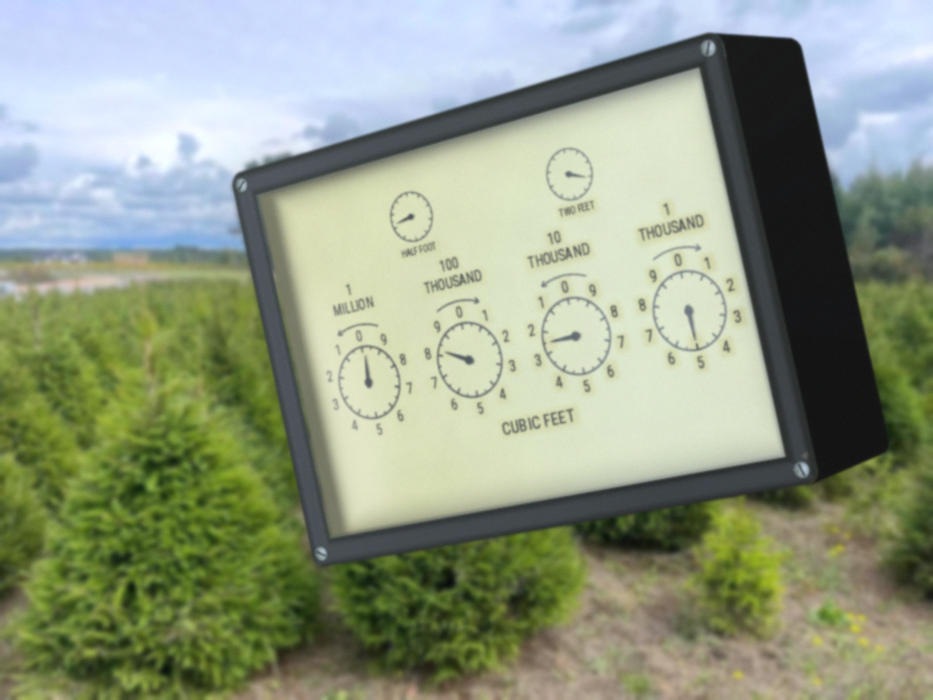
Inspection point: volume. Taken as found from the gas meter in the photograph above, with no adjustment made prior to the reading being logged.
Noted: 982500 ft³
